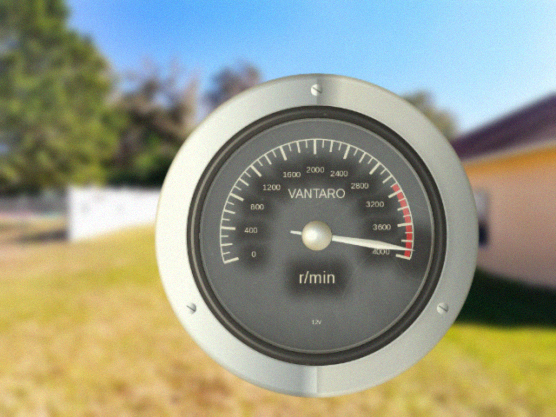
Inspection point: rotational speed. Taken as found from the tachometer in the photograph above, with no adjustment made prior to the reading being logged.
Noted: 3900 rpm
